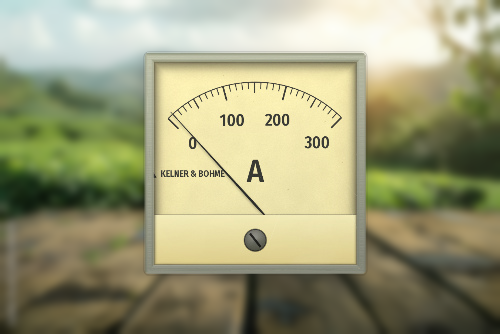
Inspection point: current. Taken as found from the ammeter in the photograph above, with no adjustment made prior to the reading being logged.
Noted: 10 A
